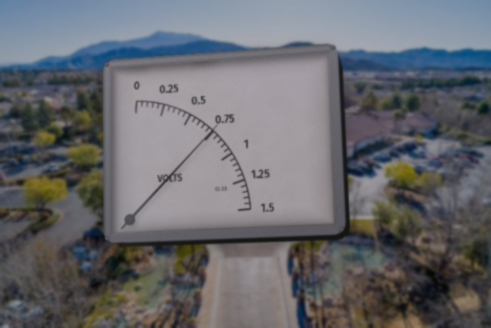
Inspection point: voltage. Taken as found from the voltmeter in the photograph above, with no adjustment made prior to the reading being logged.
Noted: 0.75 V
